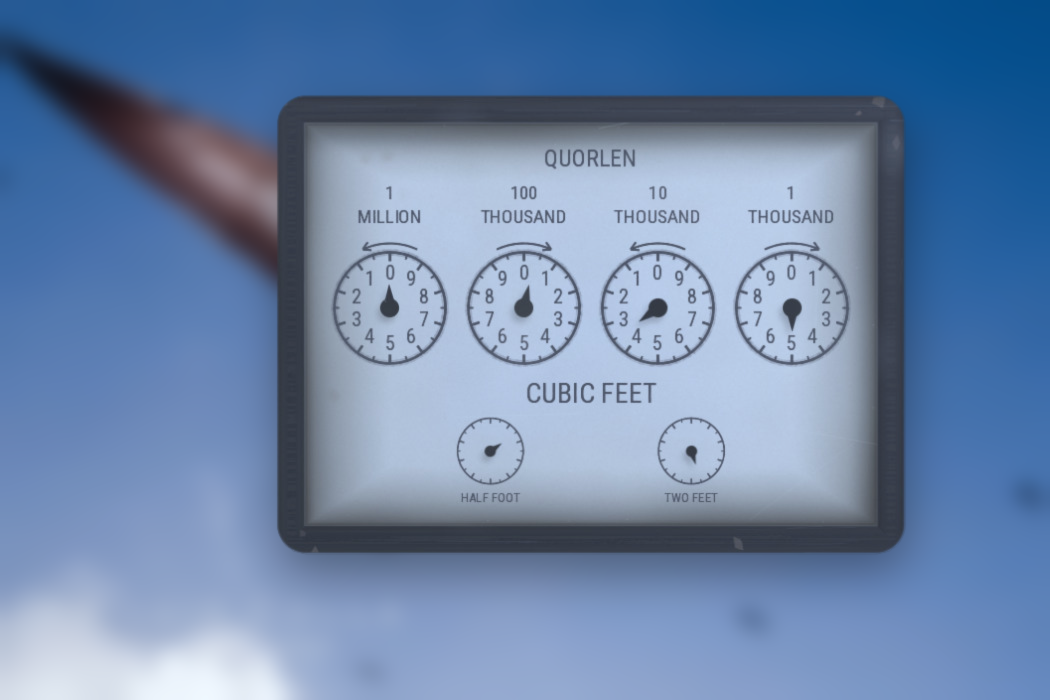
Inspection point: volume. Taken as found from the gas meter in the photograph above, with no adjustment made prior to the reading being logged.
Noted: 3500 ft³
